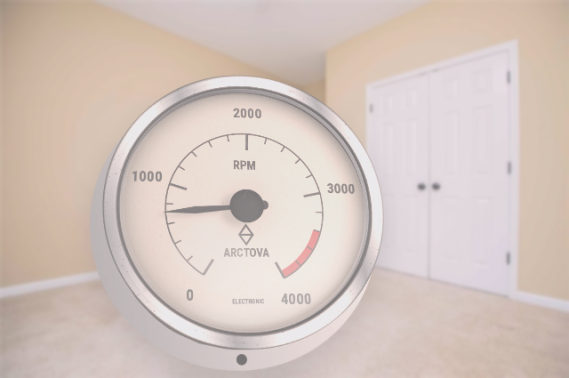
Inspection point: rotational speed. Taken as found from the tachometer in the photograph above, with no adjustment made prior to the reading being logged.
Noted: 700 rpm
